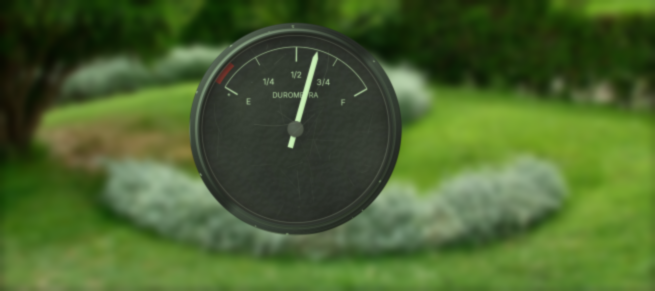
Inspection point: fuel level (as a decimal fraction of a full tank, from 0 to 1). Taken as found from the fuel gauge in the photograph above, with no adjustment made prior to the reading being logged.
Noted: 0.625
